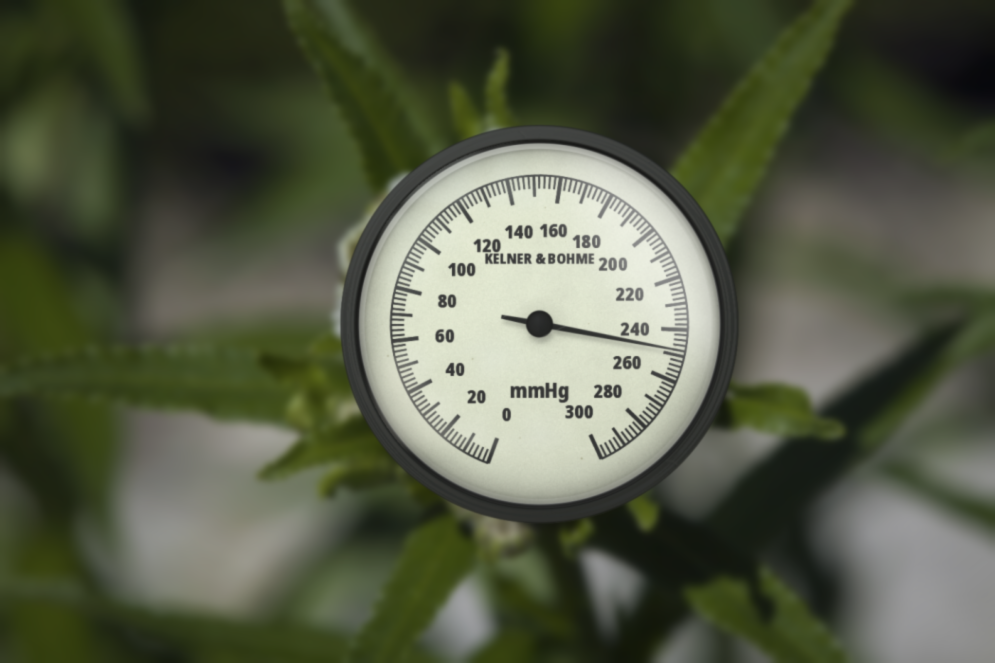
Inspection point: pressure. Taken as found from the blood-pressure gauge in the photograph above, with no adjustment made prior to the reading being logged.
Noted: 248 mmHg
